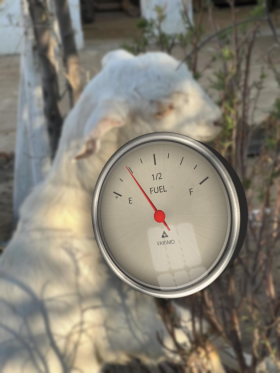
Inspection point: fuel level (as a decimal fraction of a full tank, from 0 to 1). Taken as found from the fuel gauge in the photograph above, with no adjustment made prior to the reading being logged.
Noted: 0.25
